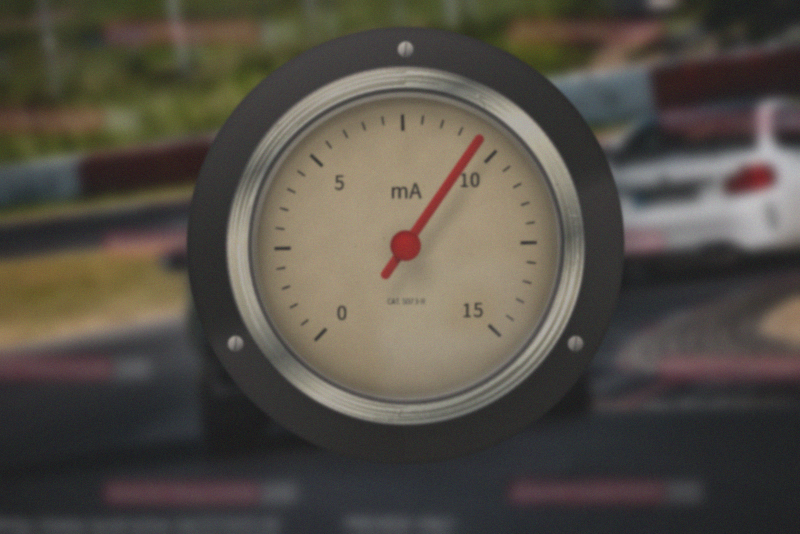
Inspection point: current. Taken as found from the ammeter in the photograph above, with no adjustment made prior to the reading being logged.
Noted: 9.5 mA
